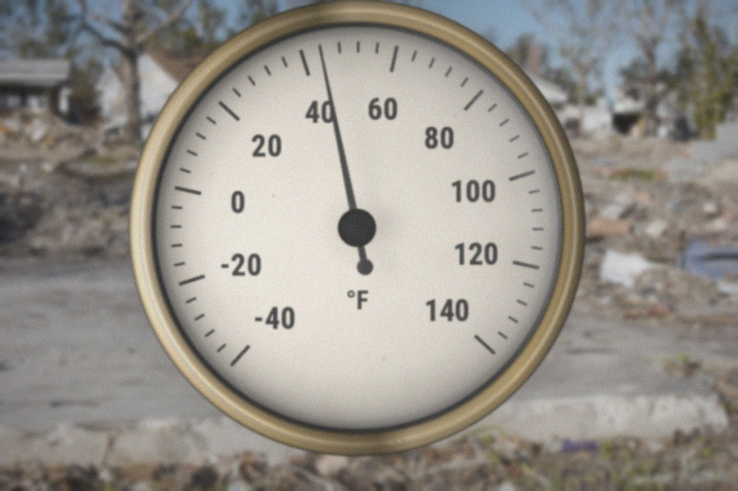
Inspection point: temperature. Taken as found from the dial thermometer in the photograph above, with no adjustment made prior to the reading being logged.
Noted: 44 °F
